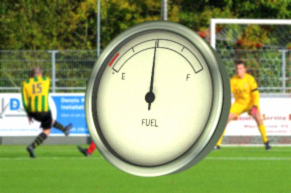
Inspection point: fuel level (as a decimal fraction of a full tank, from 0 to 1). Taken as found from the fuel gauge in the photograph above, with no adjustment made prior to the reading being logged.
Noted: 0.5
